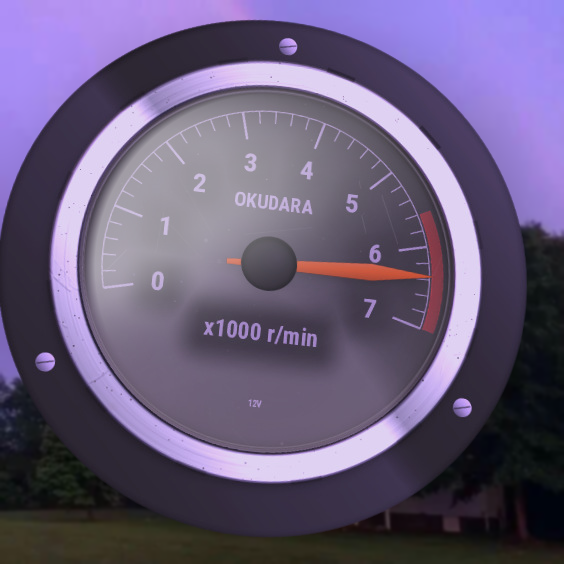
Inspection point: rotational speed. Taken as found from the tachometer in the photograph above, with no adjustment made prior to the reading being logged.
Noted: 6400 rpm
